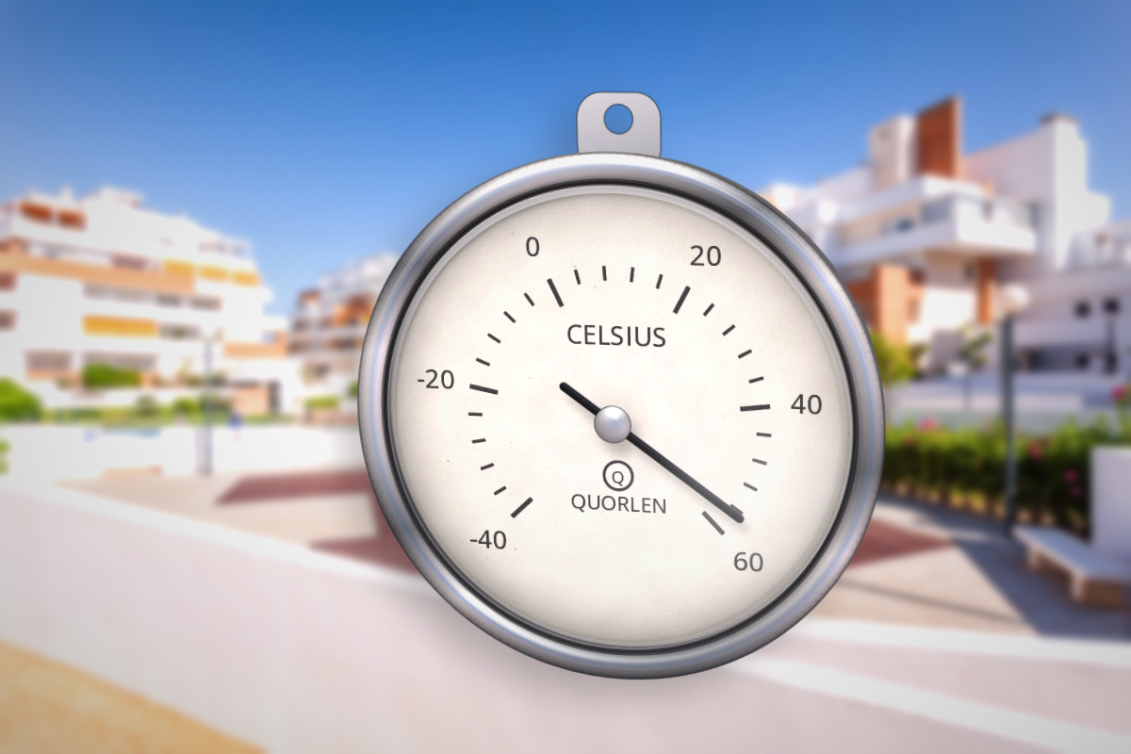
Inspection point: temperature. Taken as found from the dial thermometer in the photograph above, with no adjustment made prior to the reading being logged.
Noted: 56 °C
